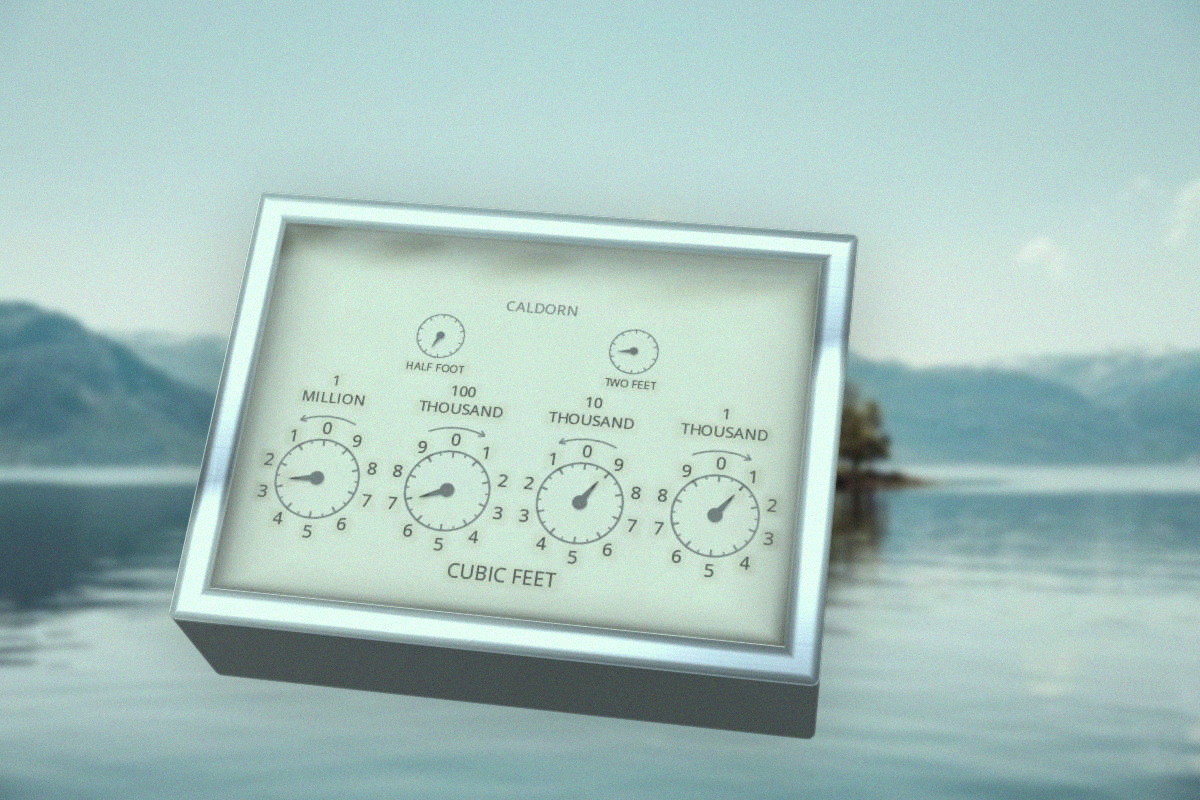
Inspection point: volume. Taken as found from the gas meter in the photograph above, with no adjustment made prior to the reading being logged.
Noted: 269100 ft³
